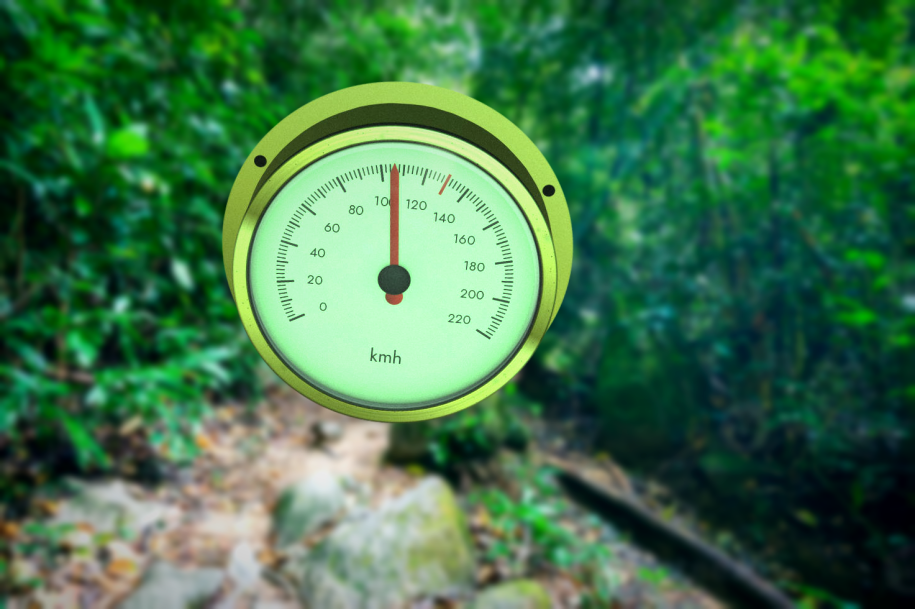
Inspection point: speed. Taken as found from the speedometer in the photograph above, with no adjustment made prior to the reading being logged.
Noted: 106 km/h
